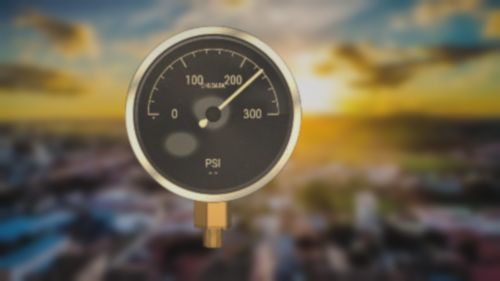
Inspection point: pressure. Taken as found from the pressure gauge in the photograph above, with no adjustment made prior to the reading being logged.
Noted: 230 psi
